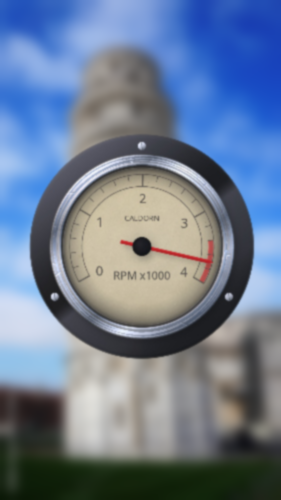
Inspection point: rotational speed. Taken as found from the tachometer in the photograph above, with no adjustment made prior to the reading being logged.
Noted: 3700 rpm
